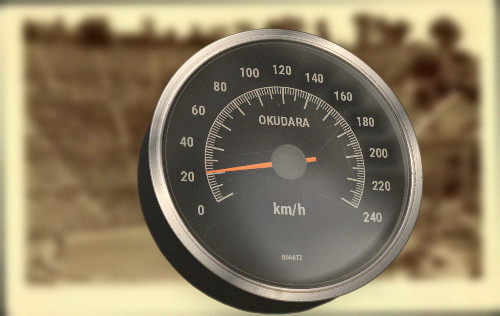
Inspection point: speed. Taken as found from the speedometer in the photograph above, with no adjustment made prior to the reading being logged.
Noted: 20 km/h
